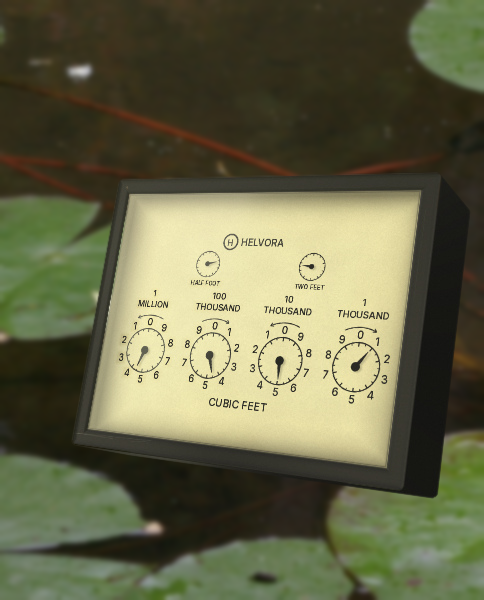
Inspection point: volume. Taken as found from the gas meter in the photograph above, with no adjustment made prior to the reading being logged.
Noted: 445100 ft³
